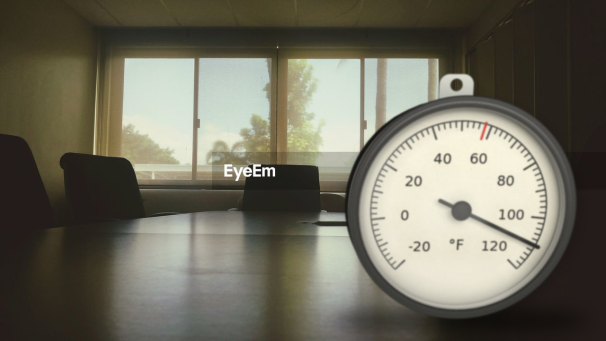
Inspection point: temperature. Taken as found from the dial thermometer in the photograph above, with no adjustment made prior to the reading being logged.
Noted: 110 °F
